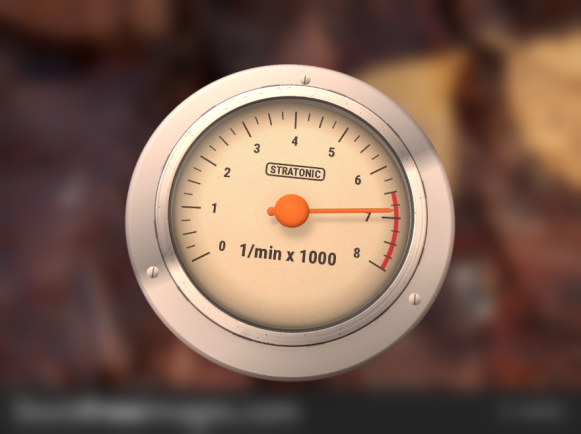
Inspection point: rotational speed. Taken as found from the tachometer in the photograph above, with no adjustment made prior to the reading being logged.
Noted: 6875 rpm
